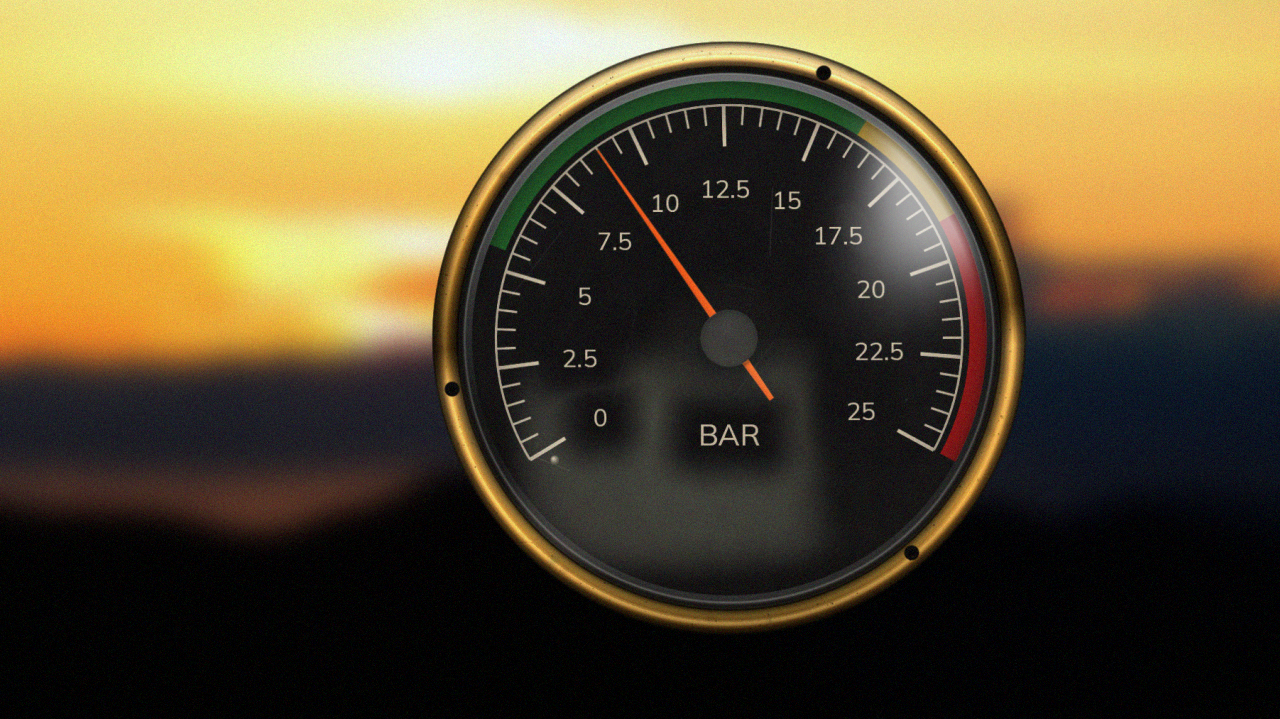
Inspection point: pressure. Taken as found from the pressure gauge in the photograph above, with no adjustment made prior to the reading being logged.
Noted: 9 bar
